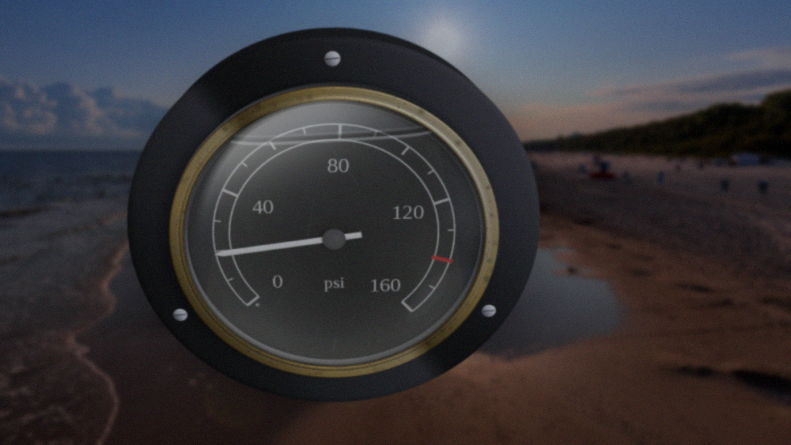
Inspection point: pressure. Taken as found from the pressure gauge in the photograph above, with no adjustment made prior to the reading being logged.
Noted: 20 psi
